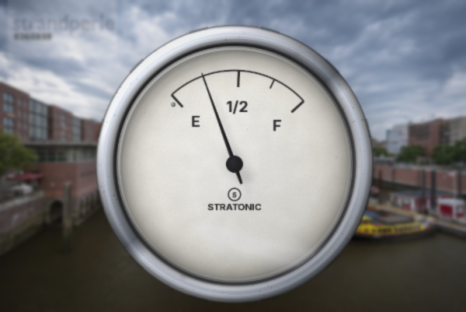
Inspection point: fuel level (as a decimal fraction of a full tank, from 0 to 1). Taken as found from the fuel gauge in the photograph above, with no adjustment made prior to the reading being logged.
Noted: 0.25
